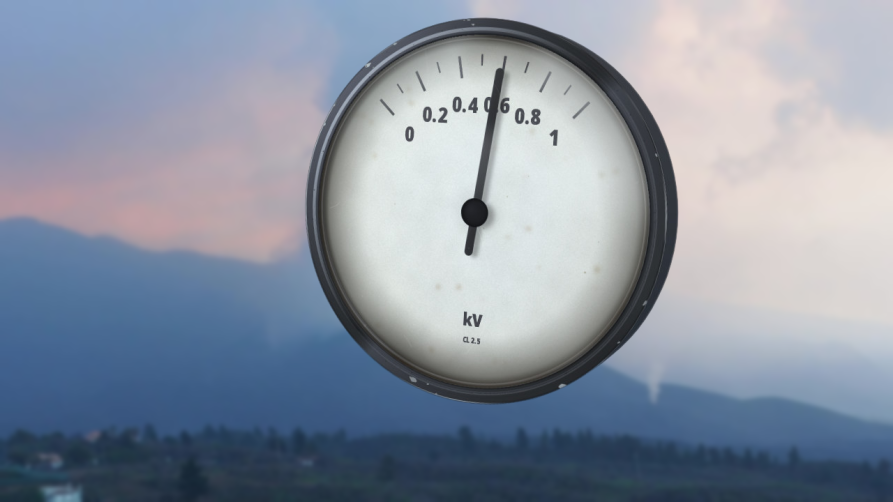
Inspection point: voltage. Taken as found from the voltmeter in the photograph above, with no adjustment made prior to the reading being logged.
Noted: 0.6 kV
